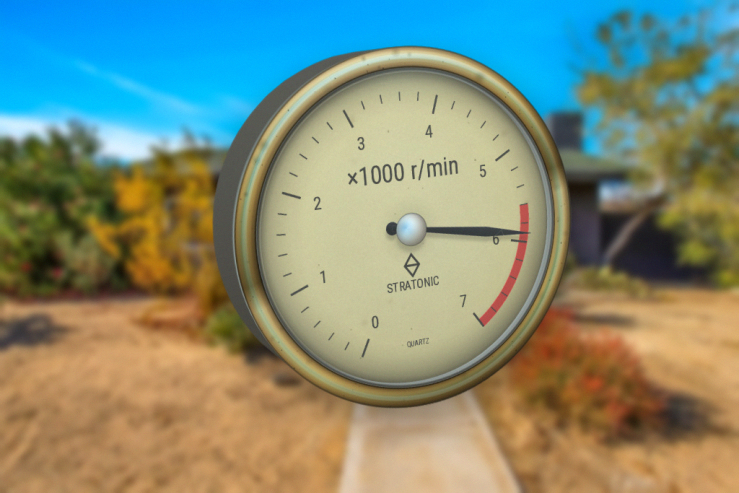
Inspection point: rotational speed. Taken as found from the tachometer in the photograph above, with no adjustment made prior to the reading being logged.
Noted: 5900 rpm
